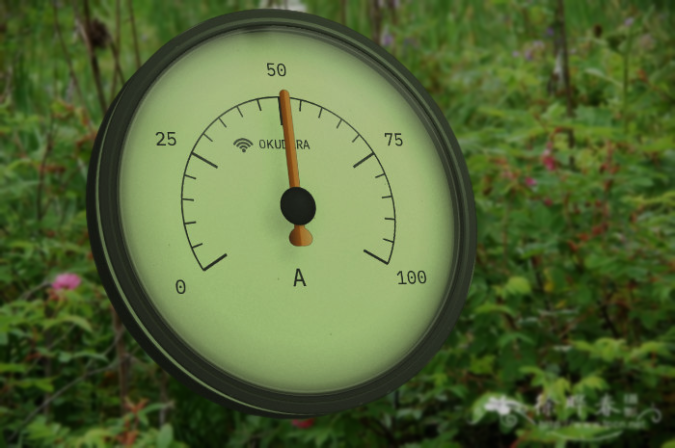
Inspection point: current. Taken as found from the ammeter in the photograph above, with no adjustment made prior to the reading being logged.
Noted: 50 A
